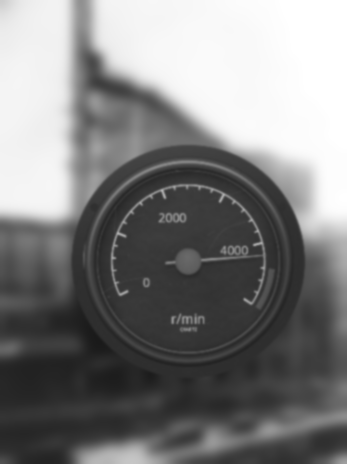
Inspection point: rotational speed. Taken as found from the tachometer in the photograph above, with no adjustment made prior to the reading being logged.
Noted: 4200 rpm
